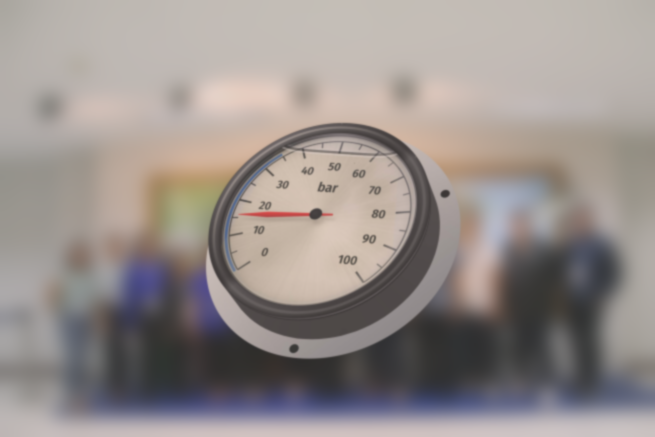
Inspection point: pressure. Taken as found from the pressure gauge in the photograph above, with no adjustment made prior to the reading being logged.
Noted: 15 bar
